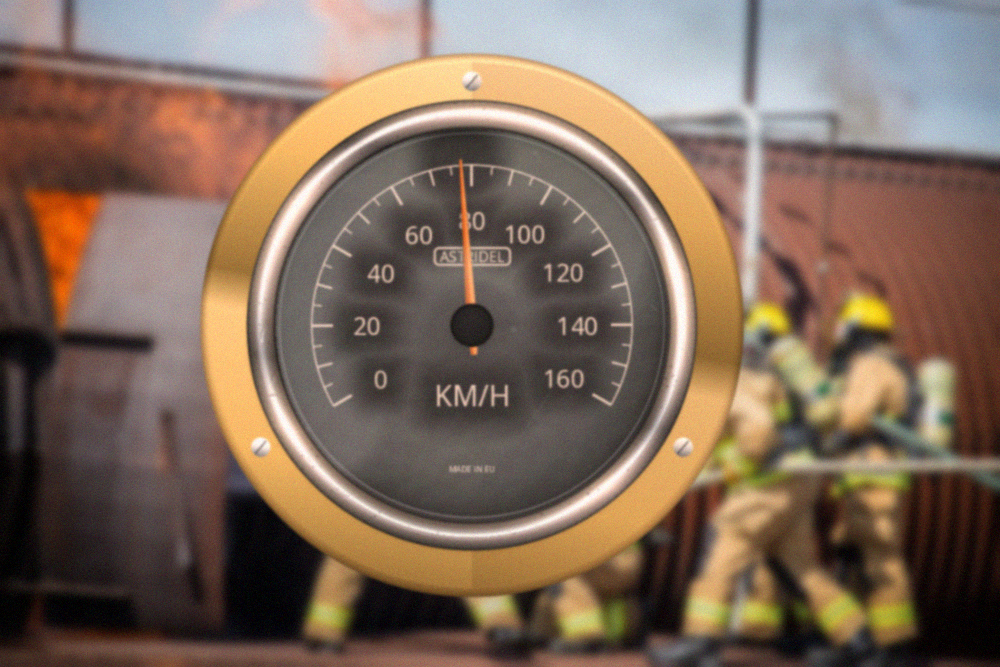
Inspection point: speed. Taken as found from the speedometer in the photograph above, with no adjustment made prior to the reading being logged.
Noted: 77.5 km/h
